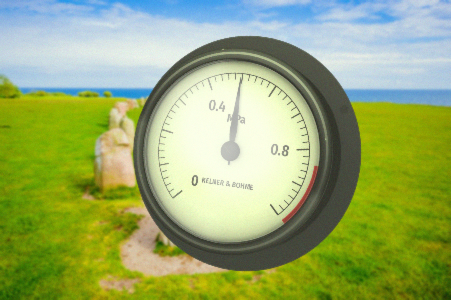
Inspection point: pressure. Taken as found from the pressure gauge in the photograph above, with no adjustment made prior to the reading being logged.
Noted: 0.5 MPa
